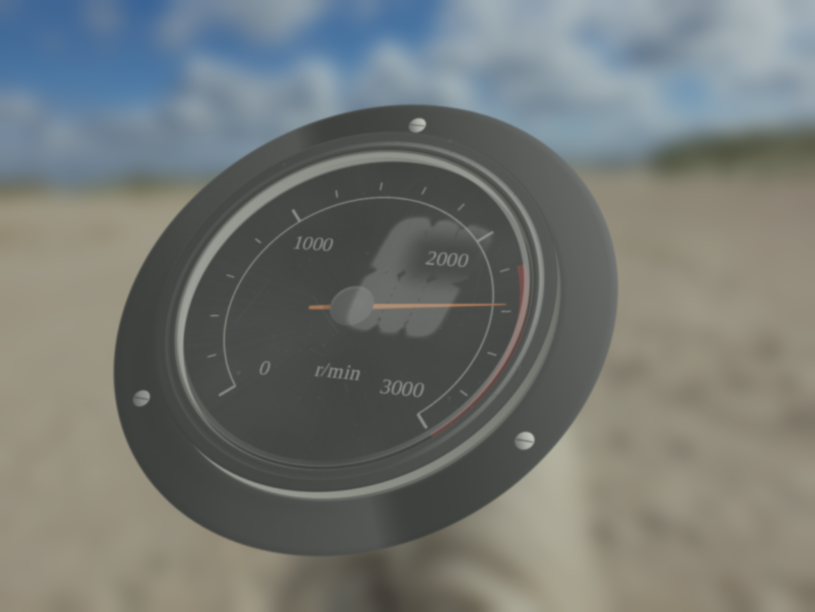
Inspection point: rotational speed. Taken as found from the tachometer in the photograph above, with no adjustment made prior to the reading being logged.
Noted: 2400 rpm
